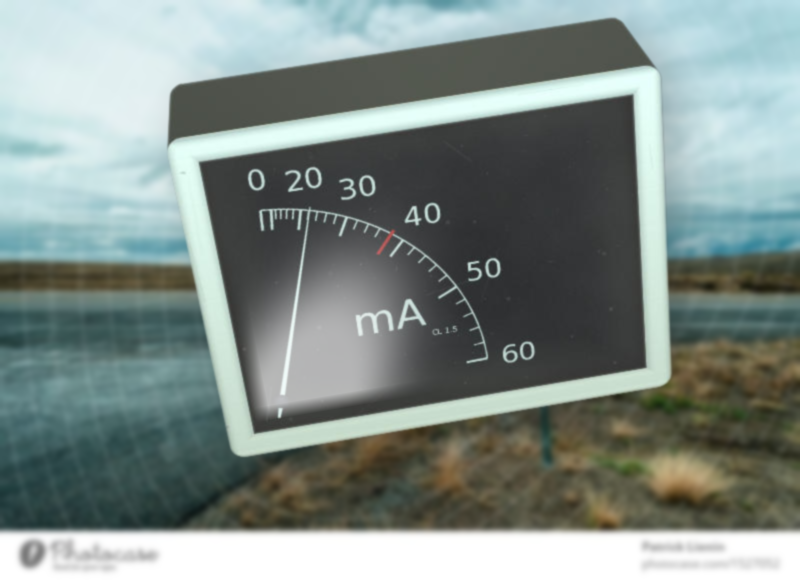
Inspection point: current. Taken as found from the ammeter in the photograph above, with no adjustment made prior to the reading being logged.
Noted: 22 mA
